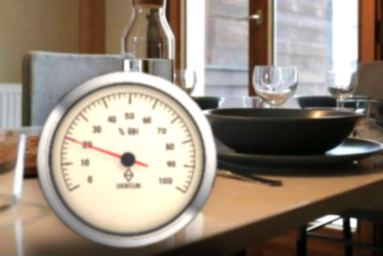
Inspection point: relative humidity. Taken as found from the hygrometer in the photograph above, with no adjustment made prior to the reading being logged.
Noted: 20 %
